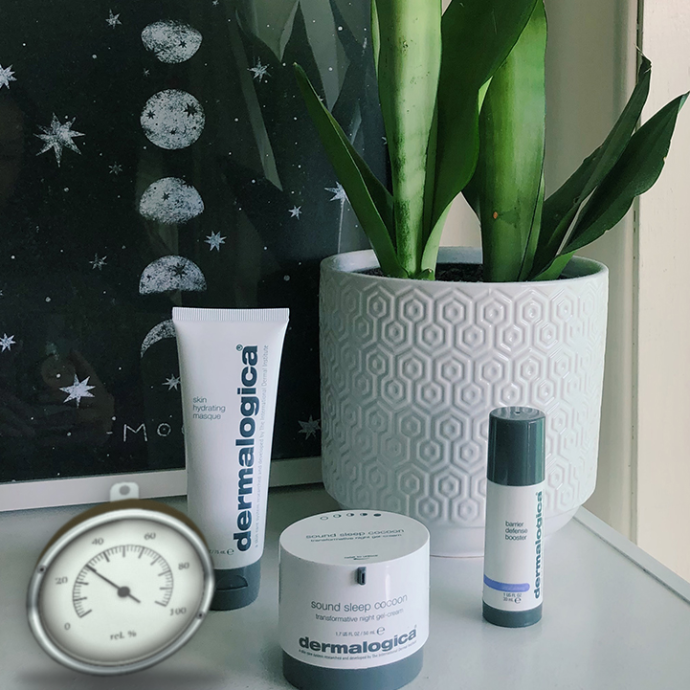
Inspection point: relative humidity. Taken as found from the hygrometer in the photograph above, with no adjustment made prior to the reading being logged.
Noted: 30 %
